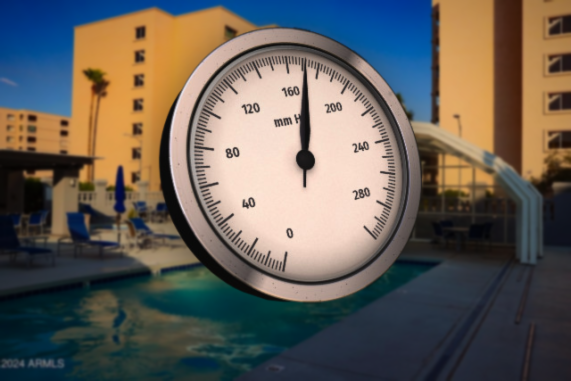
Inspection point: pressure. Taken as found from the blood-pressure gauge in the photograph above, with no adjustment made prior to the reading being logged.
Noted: 170 mmHg
